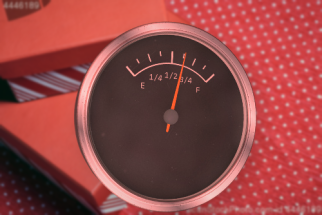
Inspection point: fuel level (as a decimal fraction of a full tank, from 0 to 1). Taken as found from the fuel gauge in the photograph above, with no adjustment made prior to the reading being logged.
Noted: 0.625
